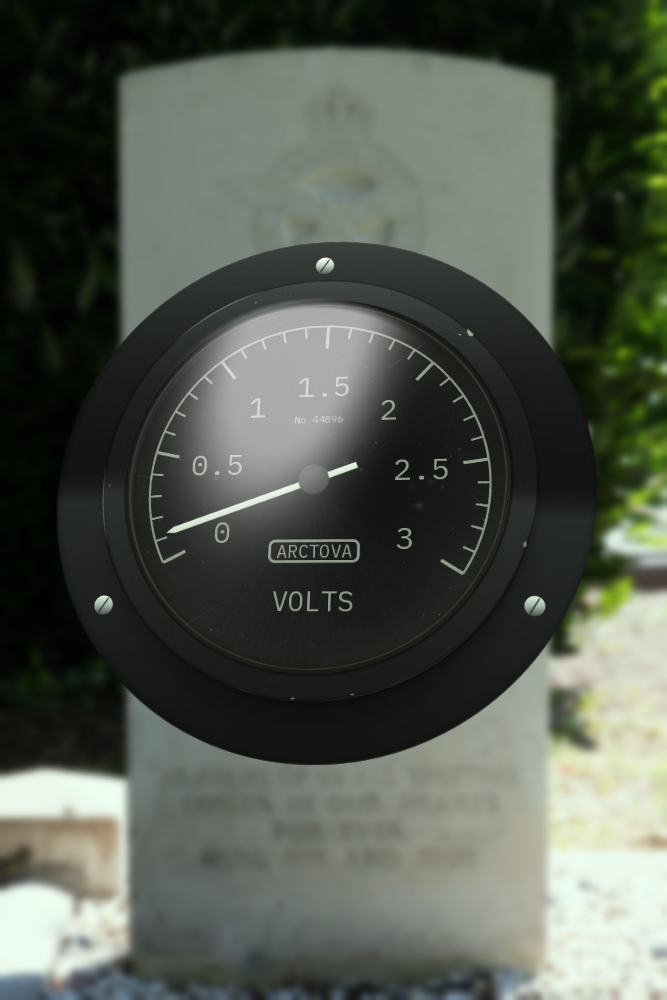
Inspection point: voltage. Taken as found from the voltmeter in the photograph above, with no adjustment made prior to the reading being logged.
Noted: 0.1 V
